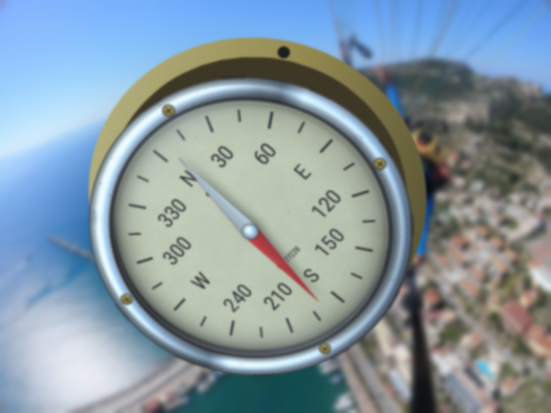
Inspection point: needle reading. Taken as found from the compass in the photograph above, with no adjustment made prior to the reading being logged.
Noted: 187.5 °
